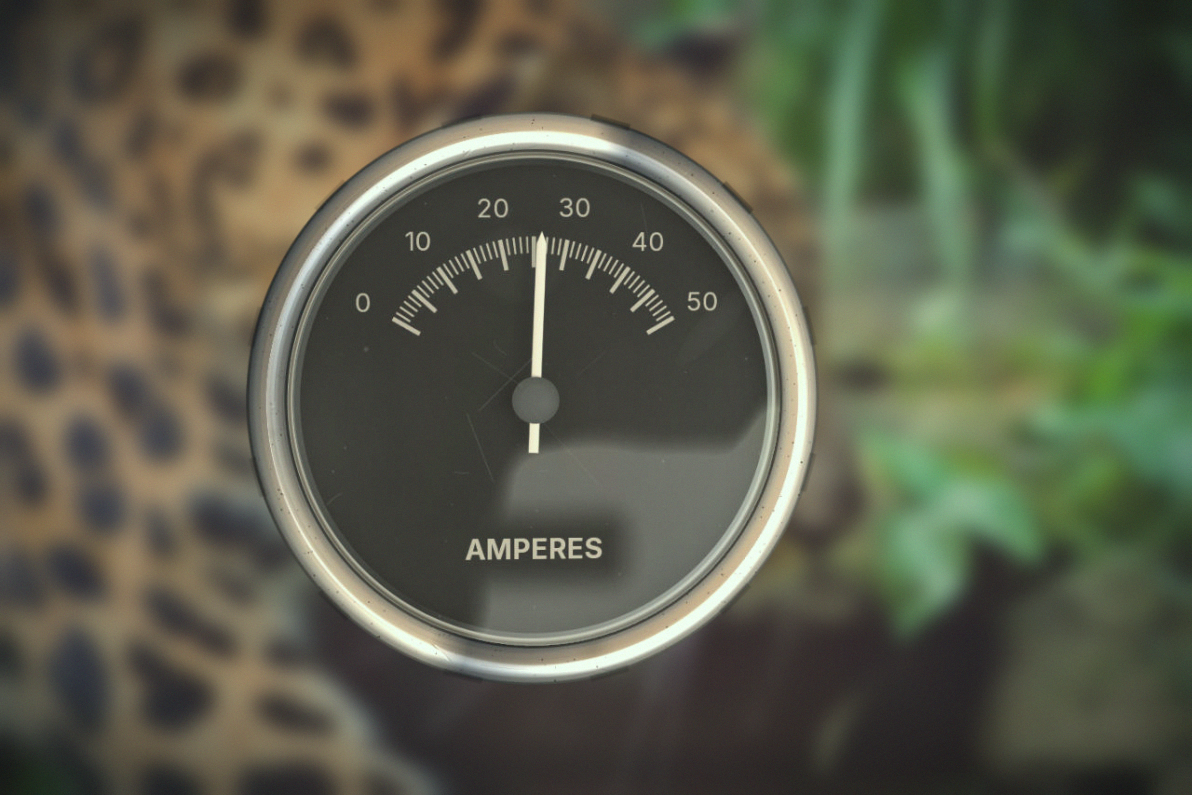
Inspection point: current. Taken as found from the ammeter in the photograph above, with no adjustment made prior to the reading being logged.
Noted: 26 A
